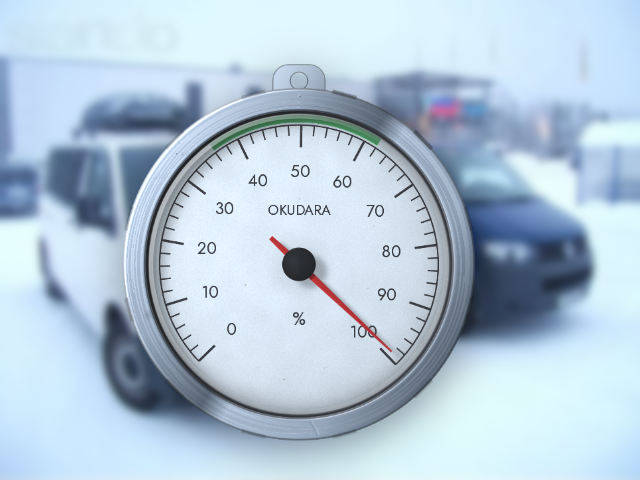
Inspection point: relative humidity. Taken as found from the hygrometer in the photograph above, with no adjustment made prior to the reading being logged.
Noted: 99 %
